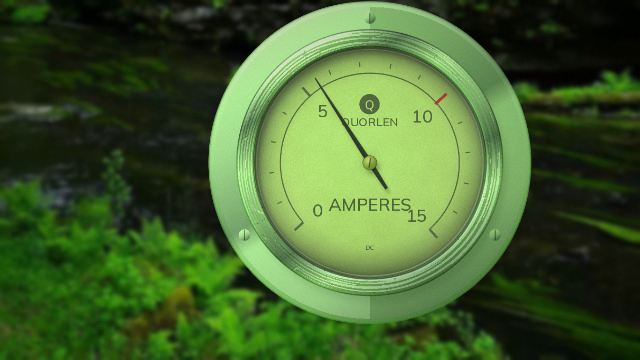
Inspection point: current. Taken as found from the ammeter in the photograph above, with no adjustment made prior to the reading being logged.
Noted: 5.5 A
